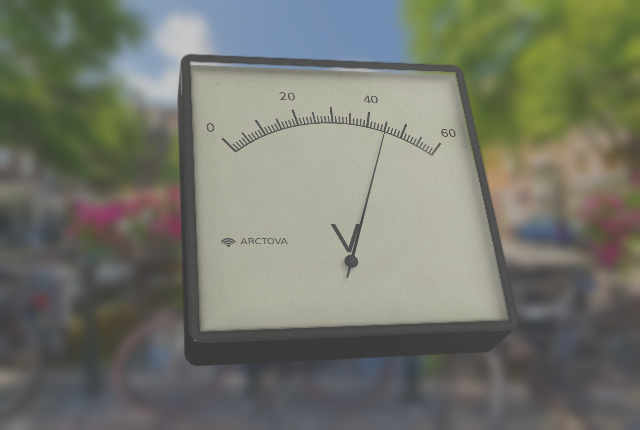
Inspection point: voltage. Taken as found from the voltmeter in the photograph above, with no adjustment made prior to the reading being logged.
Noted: 45 V
